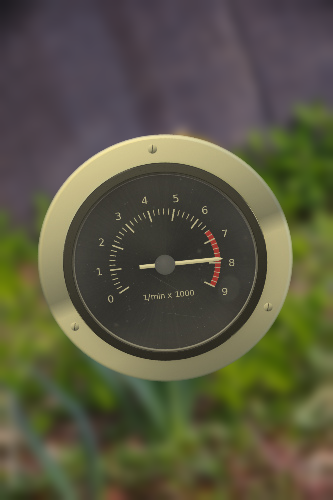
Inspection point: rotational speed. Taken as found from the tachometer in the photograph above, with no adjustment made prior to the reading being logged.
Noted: 7800 rpm
